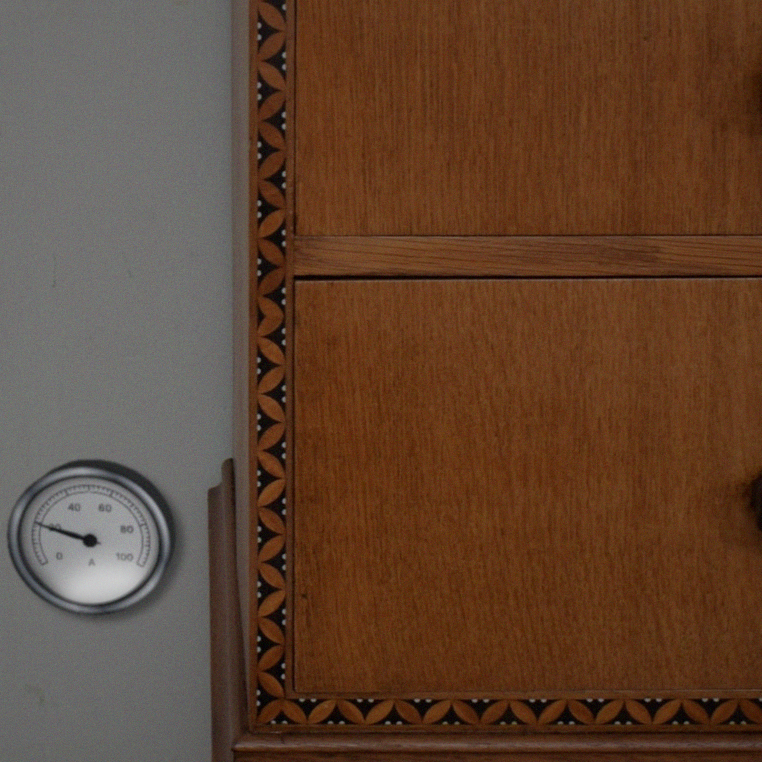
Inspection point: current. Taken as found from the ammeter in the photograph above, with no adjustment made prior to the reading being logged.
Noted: 20 A
